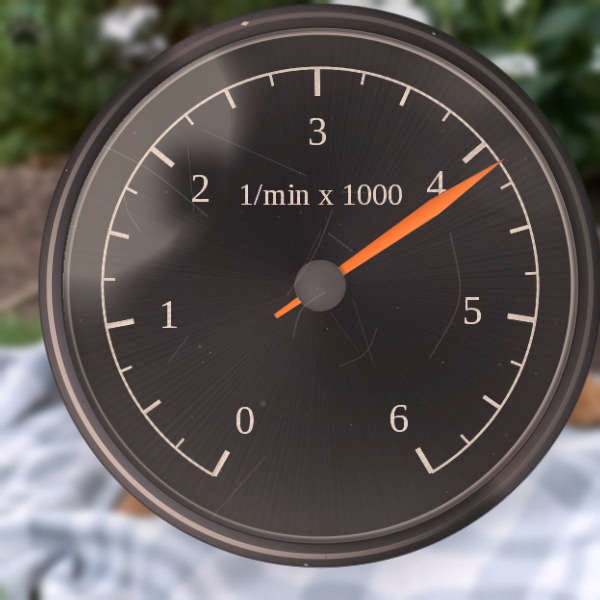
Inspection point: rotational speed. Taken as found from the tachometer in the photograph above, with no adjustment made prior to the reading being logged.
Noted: 4125 rpm
